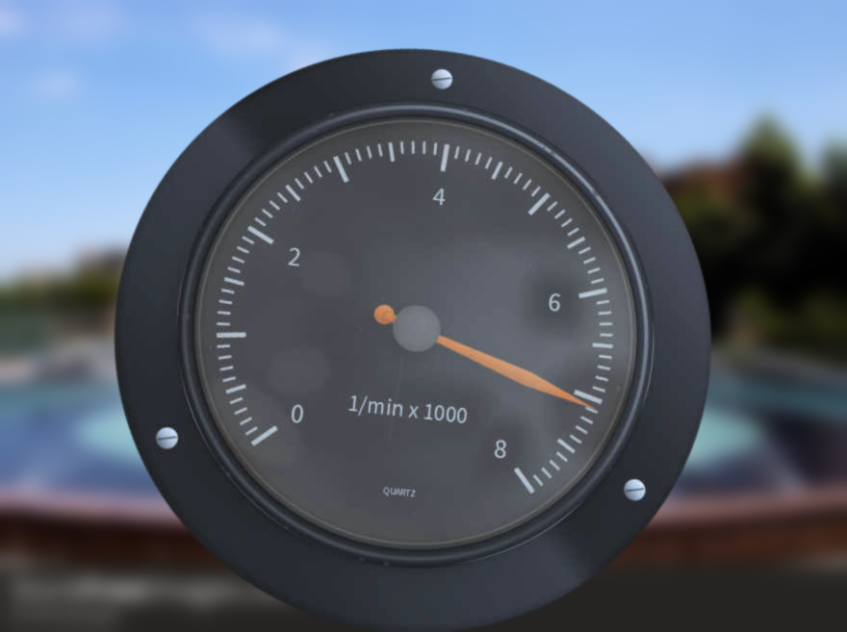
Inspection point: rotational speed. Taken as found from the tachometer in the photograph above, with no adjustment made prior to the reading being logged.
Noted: 7100 rpm
